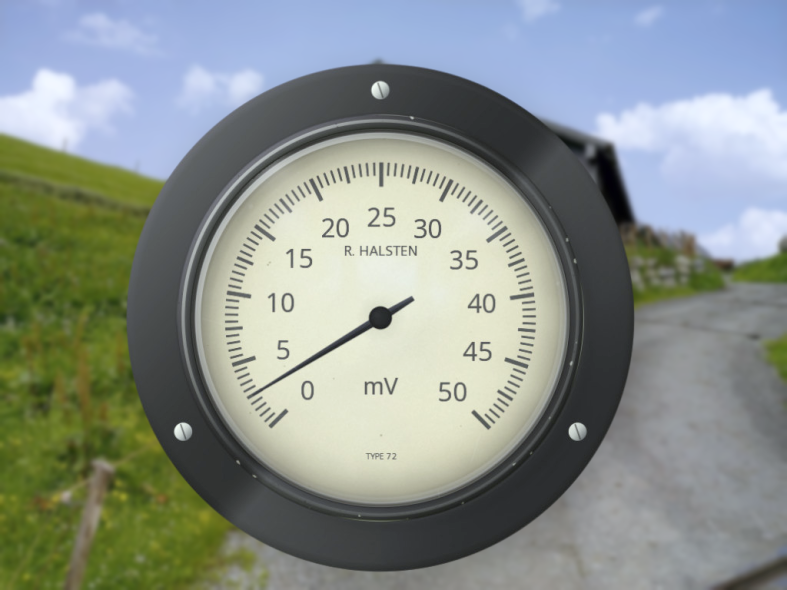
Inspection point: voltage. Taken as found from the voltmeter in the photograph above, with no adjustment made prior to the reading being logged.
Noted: 2.5 mV
